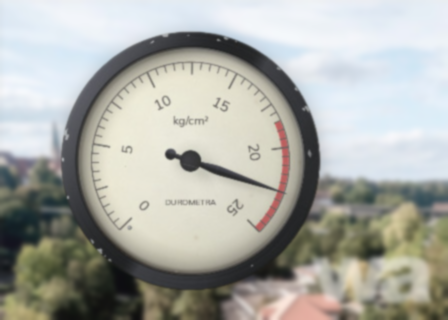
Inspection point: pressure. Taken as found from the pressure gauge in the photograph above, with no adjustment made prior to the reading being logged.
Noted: 22.5 kg/cm²
